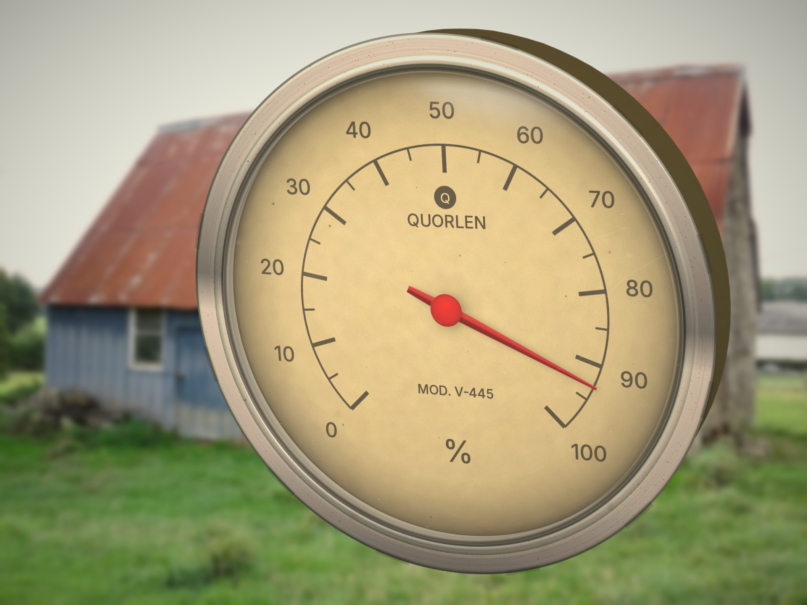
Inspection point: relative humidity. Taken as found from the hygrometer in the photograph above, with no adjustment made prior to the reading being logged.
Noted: 92.5 %
